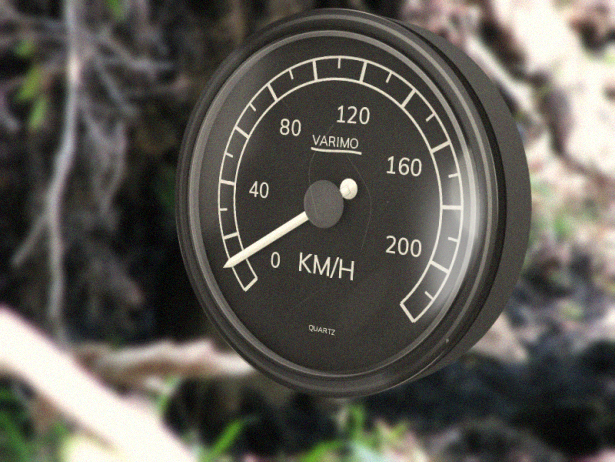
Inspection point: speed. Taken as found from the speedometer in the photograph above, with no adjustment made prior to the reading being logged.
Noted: 10 km/h
